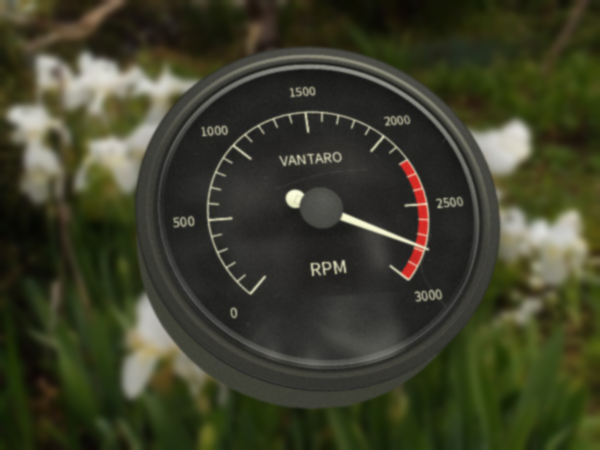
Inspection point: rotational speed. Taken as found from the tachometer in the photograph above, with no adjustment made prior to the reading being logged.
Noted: 2800 rpm
